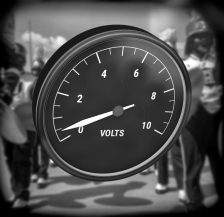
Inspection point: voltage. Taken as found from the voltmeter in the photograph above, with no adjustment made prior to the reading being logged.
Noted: 0.5 V
